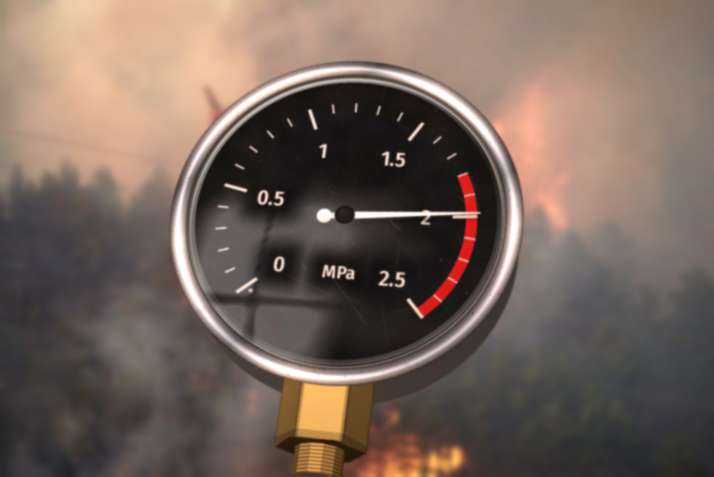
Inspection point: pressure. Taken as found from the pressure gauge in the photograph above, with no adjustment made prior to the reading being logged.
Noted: 2 MPa
